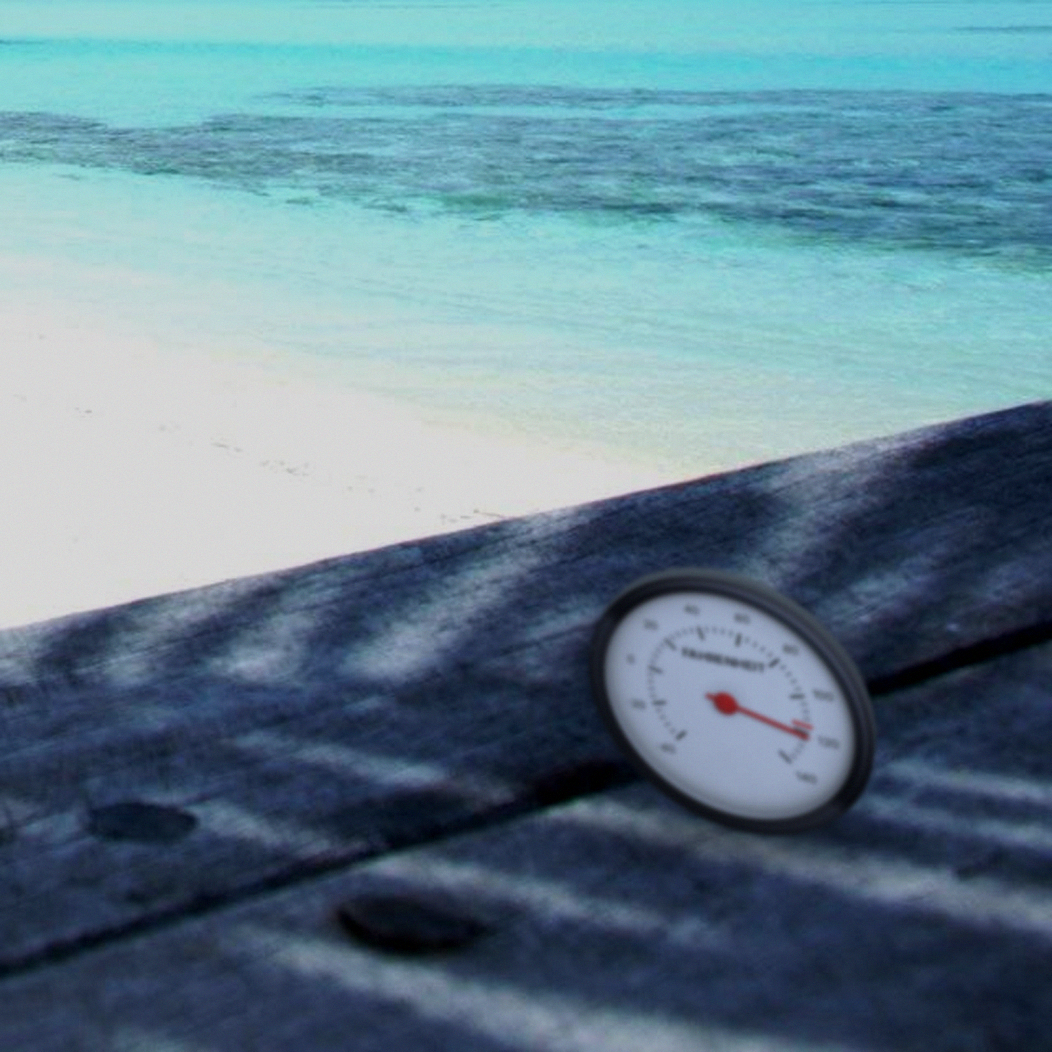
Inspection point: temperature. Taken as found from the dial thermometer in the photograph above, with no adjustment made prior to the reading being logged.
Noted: 120 °F
